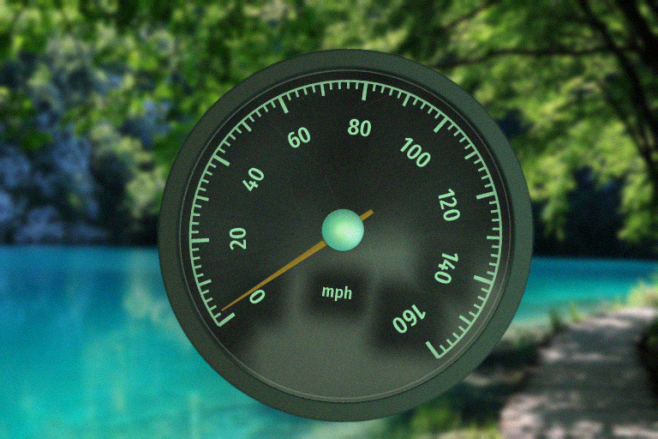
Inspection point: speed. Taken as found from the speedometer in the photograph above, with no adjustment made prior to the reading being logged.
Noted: 2 mph
